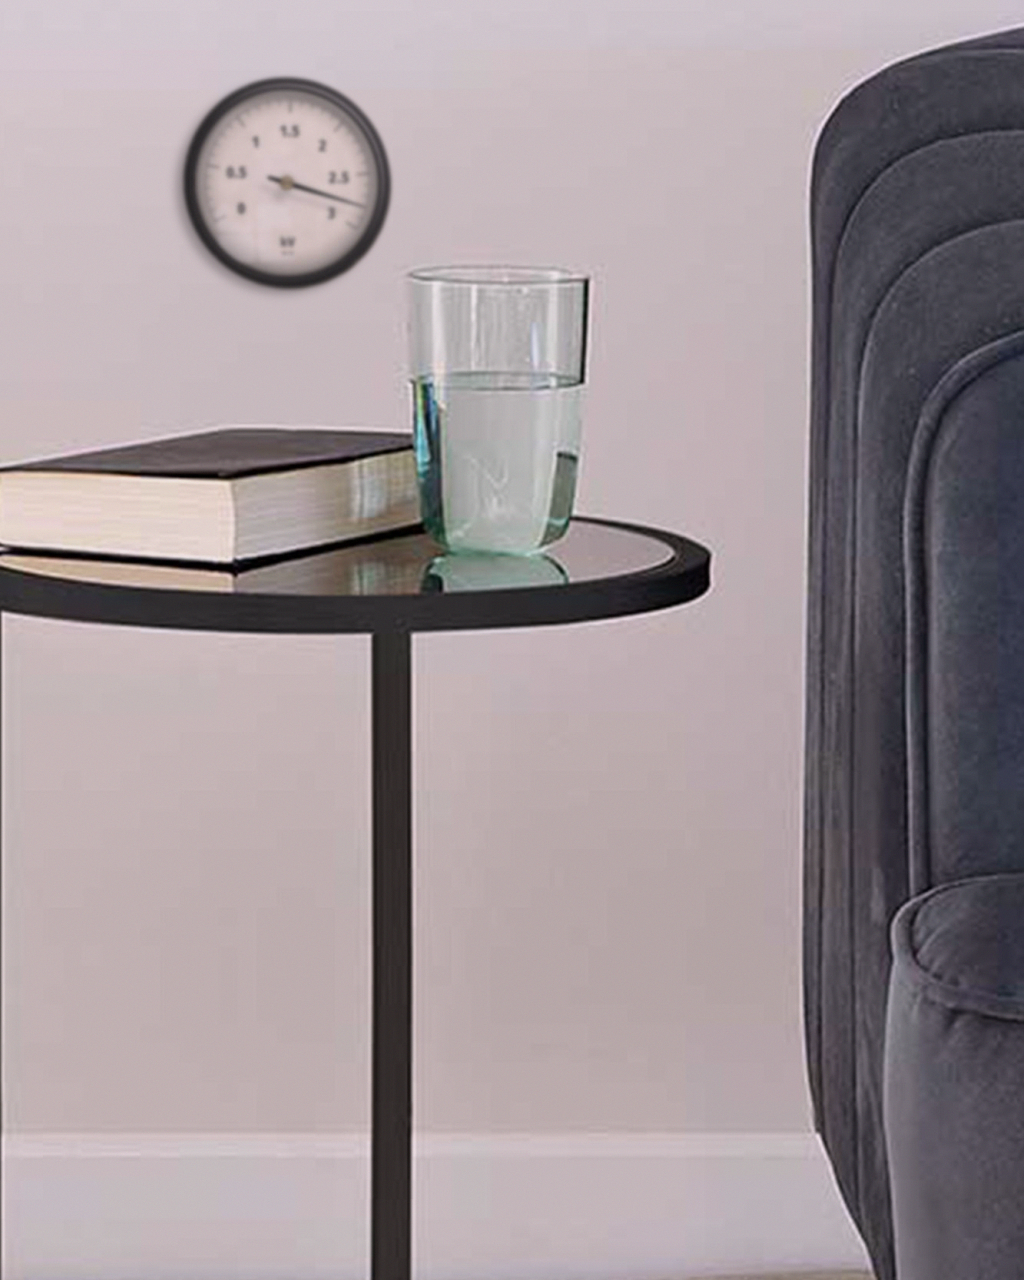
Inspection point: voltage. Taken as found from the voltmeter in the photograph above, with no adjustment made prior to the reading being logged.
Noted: 2.8 kV
